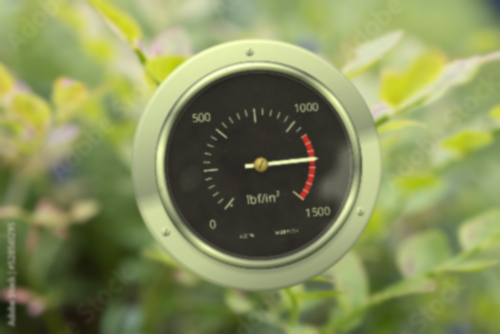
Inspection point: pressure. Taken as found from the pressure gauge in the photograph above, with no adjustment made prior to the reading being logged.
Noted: 1250 psi
